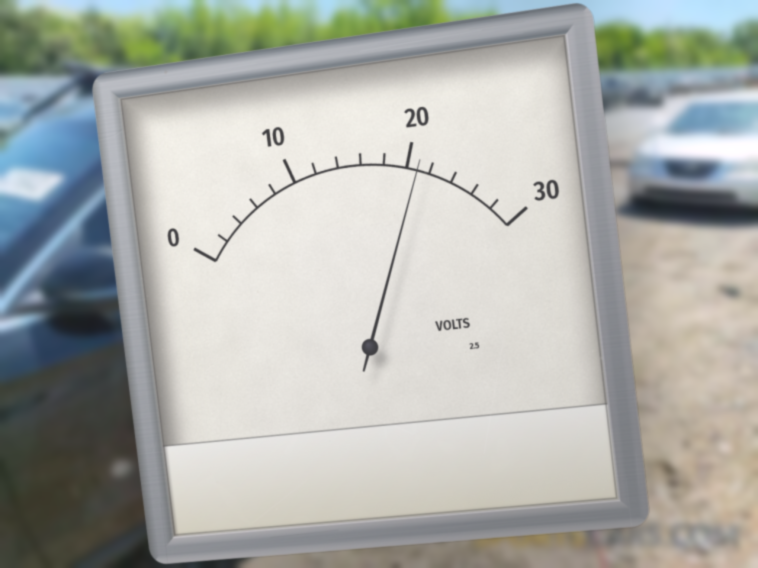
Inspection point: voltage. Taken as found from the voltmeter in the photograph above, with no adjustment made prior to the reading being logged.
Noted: 21 V
